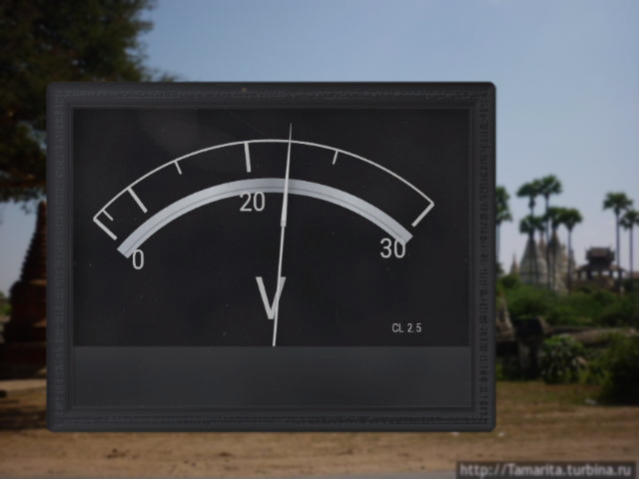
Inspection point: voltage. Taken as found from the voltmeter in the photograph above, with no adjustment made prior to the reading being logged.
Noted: 22.5 V
